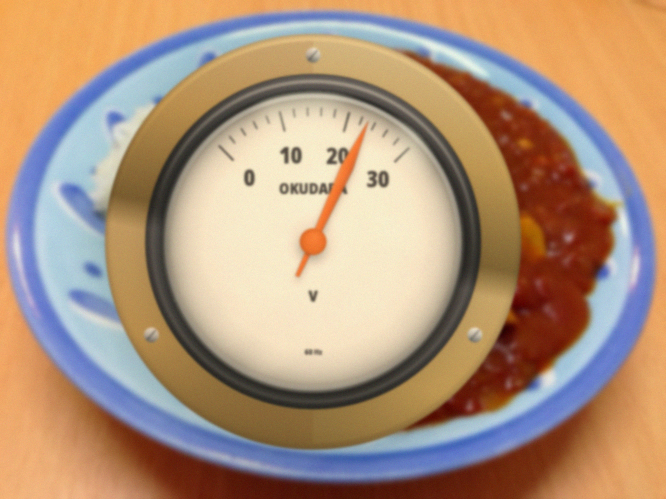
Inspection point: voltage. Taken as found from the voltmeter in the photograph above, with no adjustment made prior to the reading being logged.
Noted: 23 V
